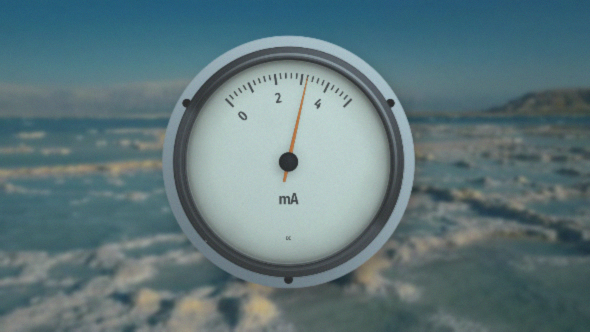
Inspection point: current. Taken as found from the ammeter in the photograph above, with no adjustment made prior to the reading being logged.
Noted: 3.2 mA
